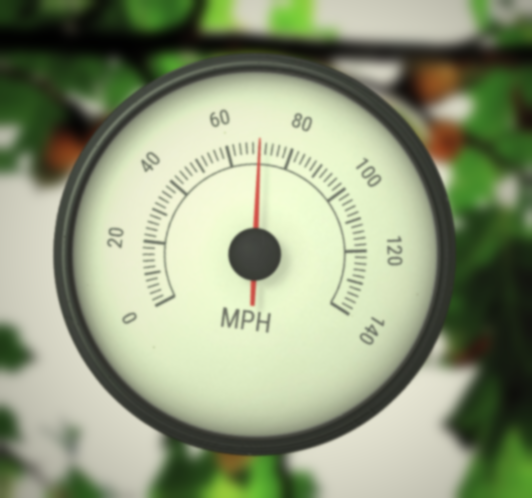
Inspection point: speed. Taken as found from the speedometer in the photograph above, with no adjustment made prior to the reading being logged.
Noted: 70 mph
